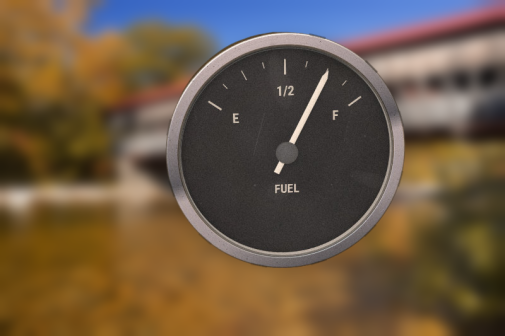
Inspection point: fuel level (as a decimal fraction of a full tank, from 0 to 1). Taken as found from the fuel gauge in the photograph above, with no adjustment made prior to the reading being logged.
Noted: 0.75
